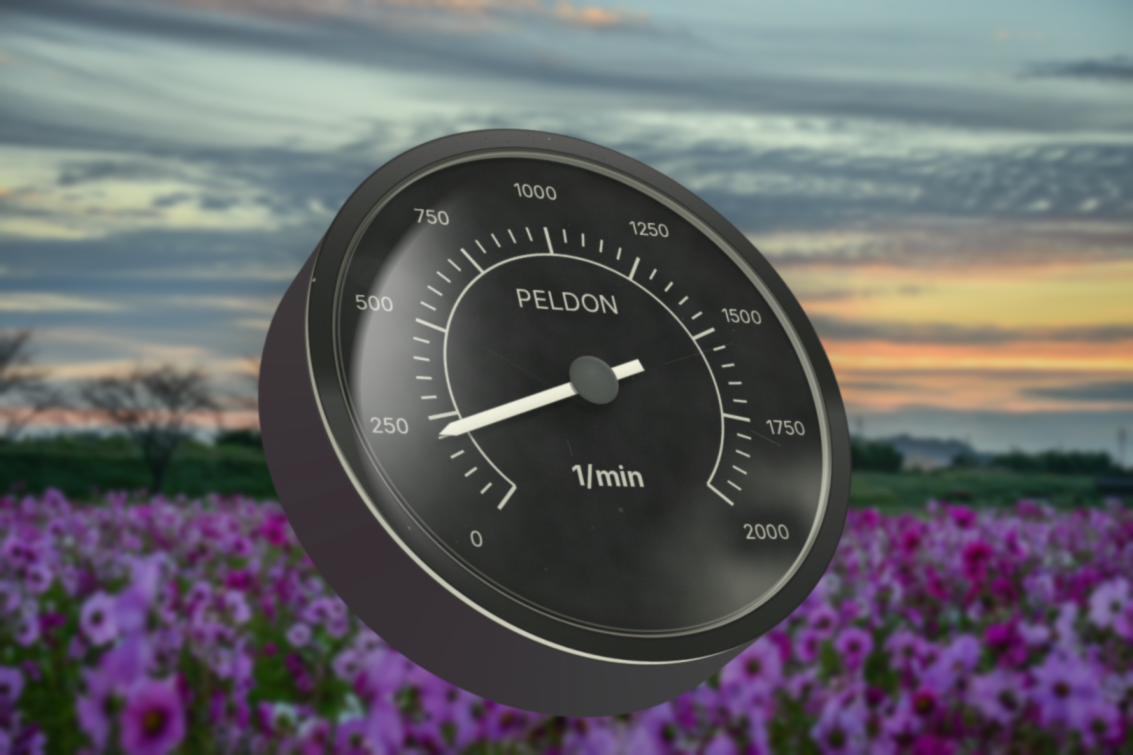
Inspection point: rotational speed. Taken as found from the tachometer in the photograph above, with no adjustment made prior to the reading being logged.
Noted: 200 rpm
